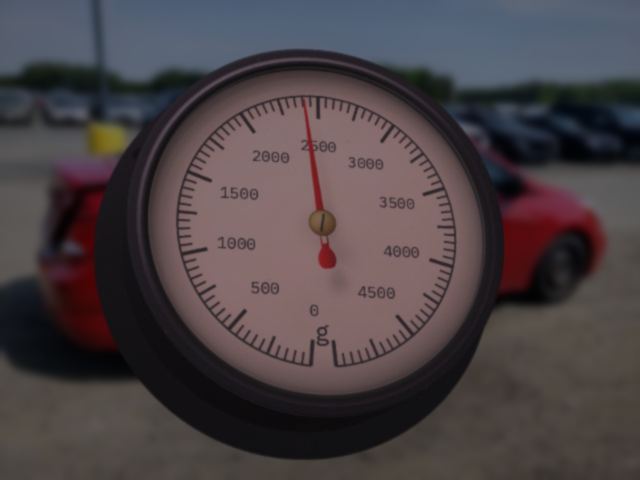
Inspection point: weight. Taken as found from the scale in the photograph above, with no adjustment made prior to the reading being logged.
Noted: 2400 g
